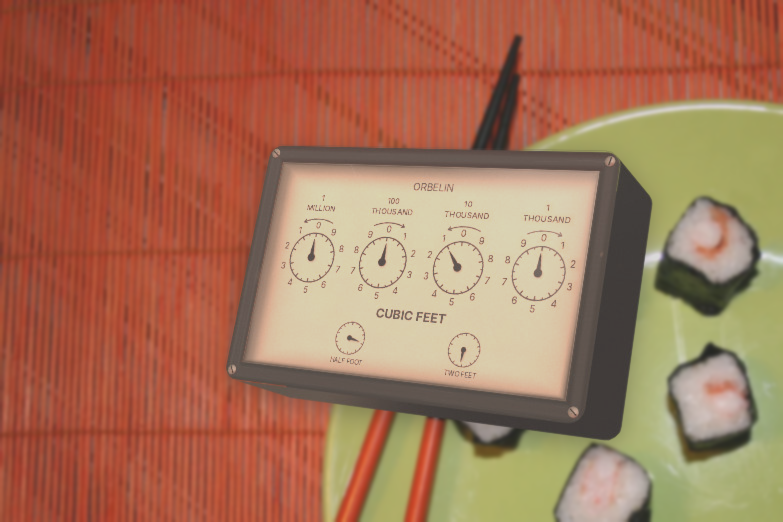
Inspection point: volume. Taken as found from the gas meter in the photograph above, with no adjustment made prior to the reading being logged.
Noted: 1000 ft³
